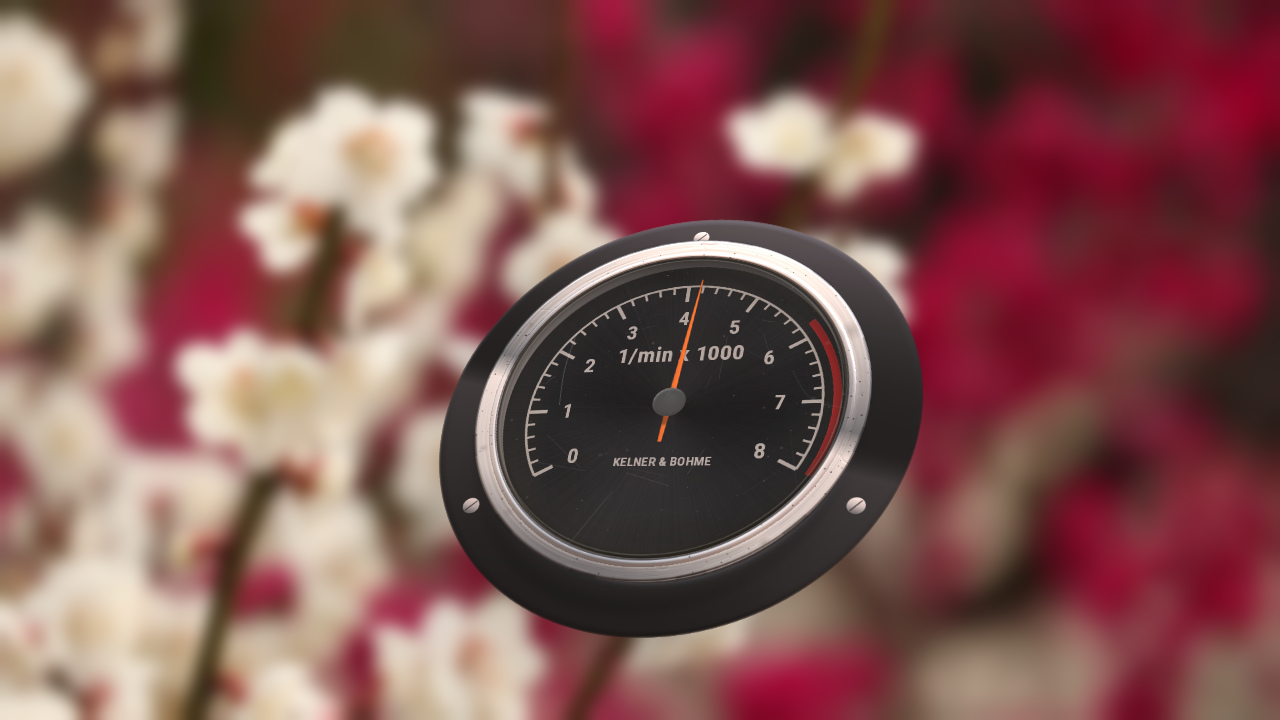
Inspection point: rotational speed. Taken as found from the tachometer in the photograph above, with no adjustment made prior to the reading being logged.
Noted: 4200 rpm
